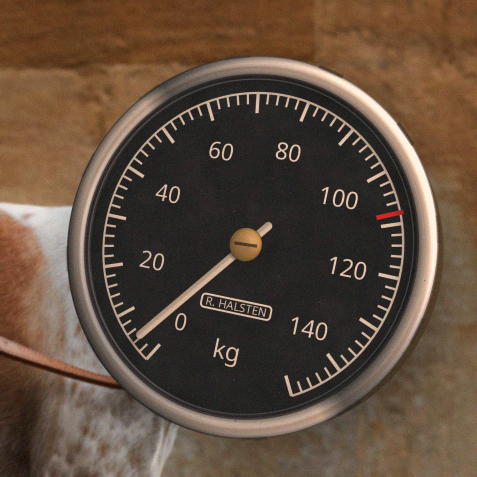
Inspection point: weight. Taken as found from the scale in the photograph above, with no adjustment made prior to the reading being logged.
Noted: 4 kg
